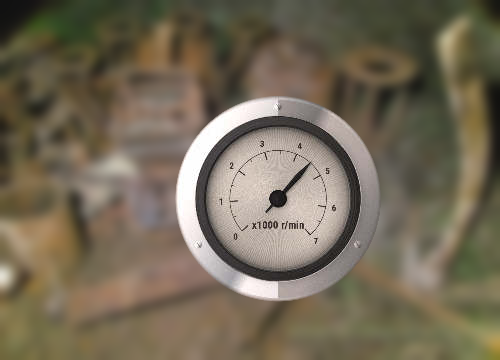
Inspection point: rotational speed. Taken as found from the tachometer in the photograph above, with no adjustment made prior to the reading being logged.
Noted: 4500 rpm
